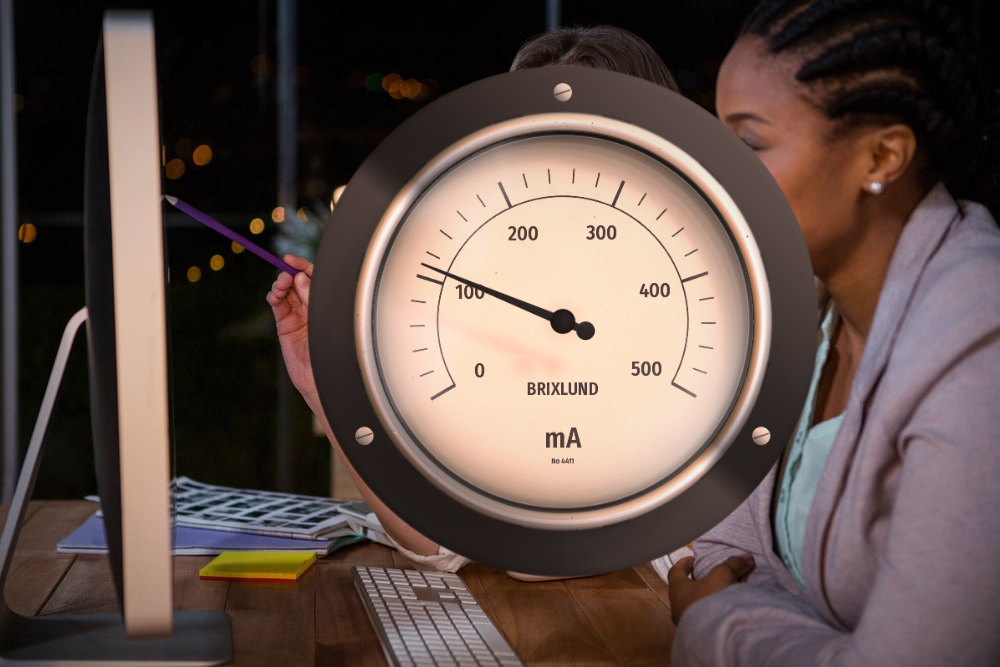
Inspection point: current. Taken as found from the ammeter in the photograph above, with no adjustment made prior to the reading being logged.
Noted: 110 mA
